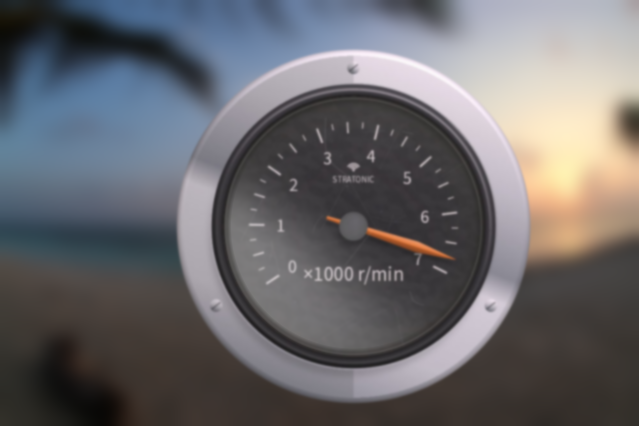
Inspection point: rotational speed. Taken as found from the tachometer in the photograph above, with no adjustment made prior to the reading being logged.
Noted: 6750 rpm
